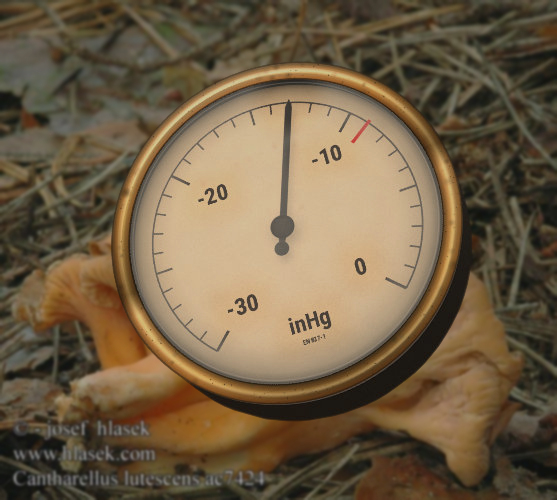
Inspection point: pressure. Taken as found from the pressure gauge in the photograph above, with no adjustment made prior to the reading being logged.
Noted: -13 inHg
